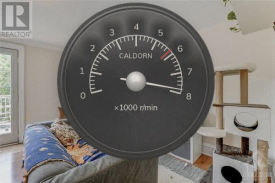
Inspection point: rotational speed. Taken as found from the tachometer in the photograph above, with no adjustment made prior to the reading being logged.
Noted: 7800 rpm
